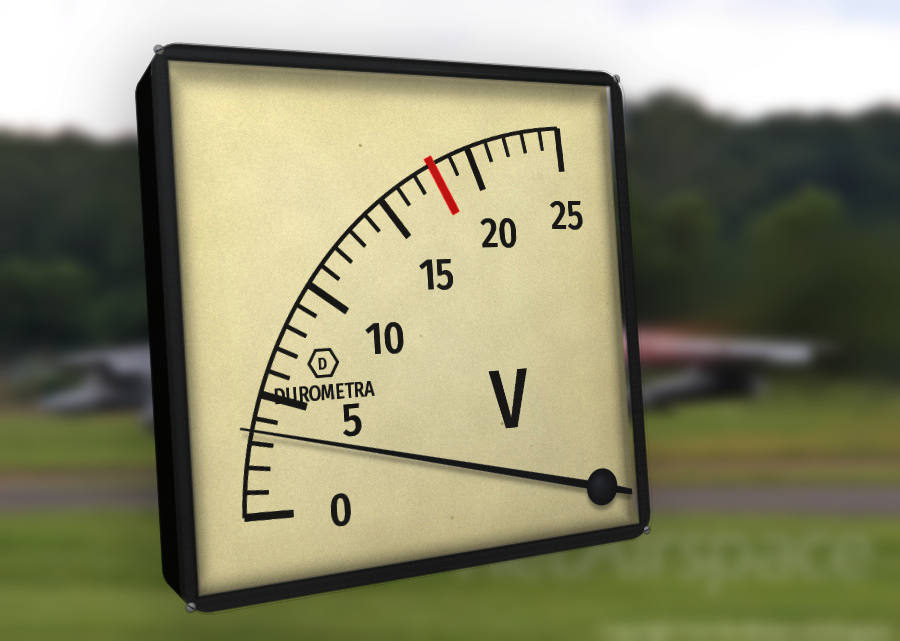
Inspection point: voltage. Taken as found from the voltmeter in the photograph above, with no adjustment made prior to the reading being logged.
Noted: 3.5 V
